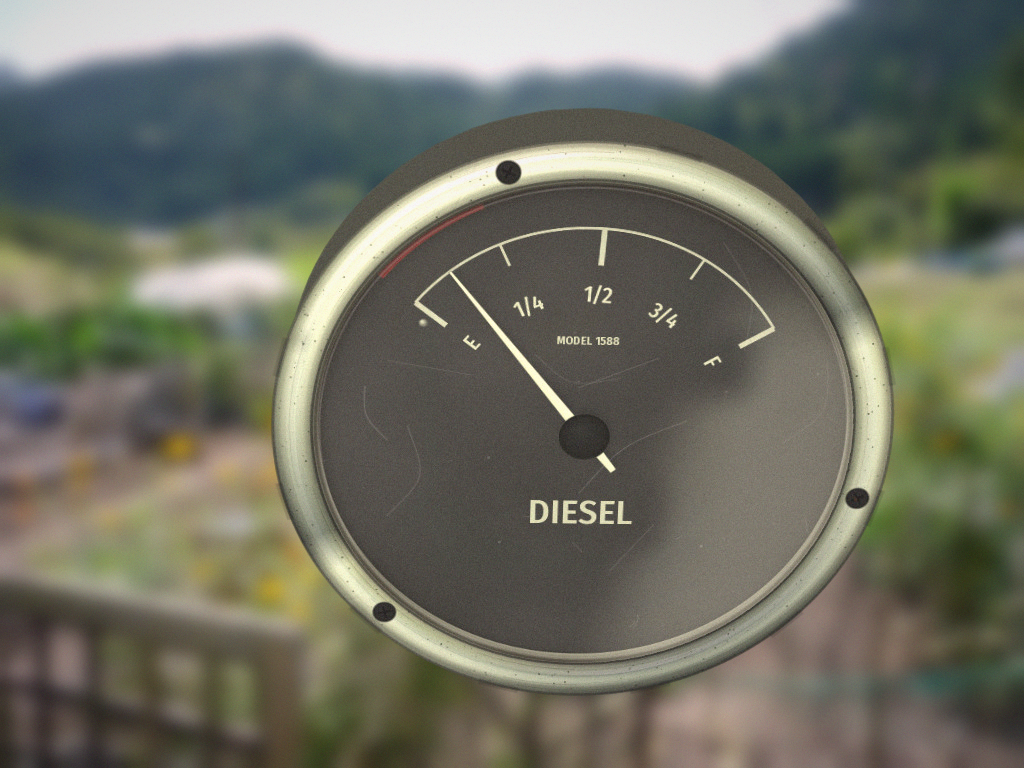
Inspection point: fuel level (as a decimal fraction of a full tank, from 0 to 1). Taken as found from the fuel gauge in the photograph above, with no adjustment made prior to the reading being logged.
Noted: 0.125
